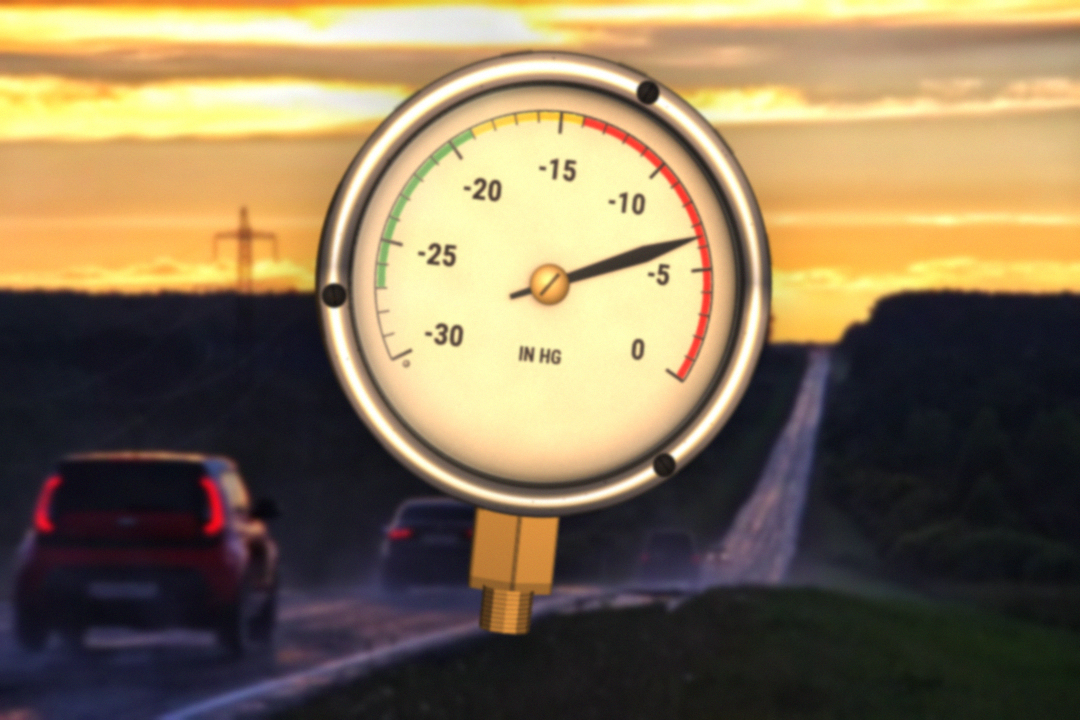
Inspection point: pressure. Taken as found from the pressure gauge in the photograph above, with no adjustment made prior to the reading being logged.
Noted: -6.5 inHg
